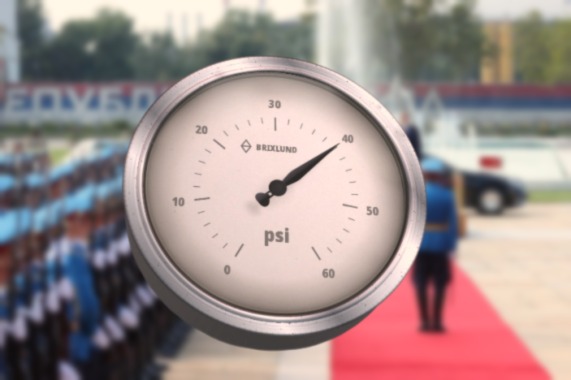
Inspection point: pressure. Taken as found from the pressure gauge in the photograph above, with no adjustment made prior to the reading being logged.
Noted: 40 psi
